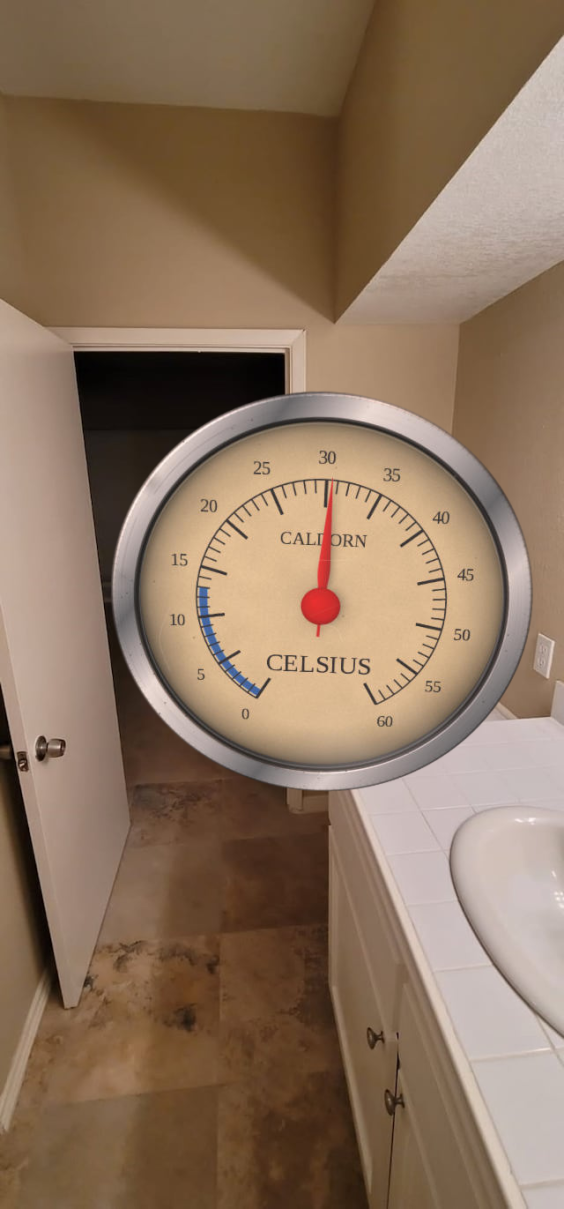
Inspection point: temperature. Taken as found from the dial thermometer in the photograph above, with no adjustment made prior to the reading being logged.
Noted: 30.5 °C
